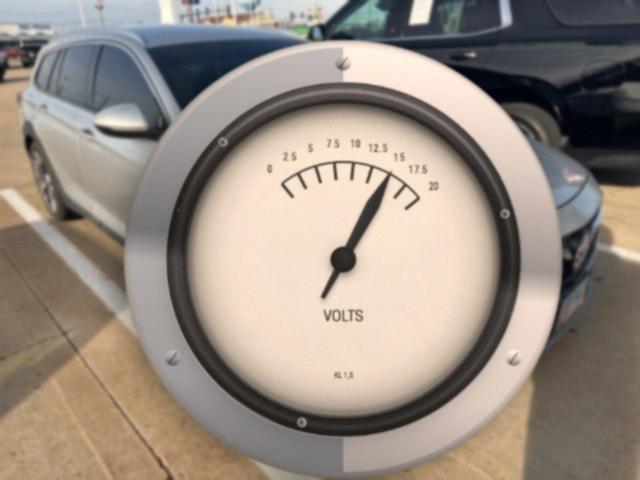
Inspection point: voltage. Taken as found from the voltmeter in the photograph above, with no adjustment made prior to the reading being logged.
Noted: 15 V
